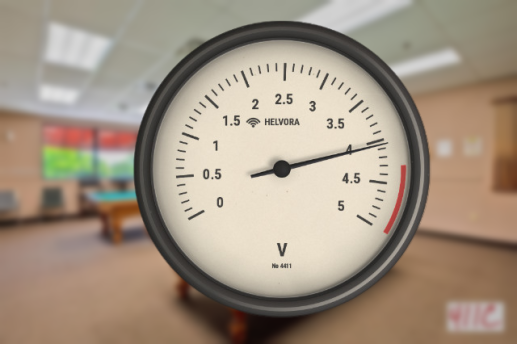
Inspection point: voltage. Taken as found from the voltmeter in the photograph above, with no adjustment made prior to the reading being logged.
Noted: 4.05 V
